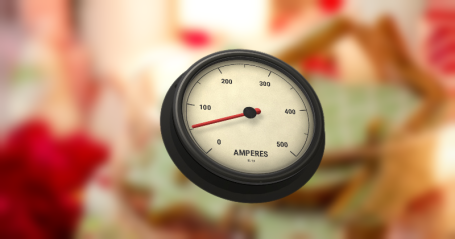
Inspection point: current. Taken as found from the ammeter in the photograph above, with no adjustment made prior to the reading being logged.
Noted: 50 A
